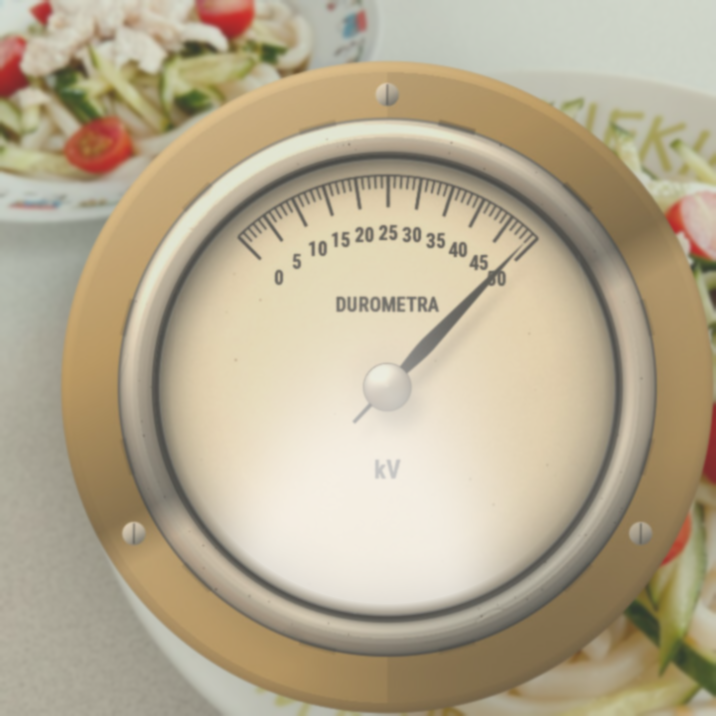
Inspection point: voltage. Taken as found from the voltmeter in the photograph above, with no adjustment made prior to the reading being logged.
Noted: 49 kV
